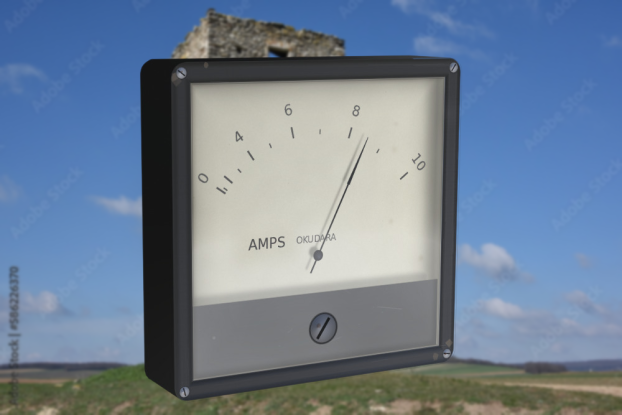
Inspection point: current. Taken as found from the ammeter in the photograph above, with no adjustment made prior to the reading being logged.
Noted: 8.5 A
